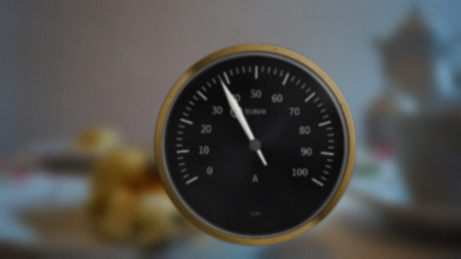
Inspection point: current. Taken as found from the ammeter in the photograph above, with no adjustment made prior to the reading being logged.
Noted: 38 A
